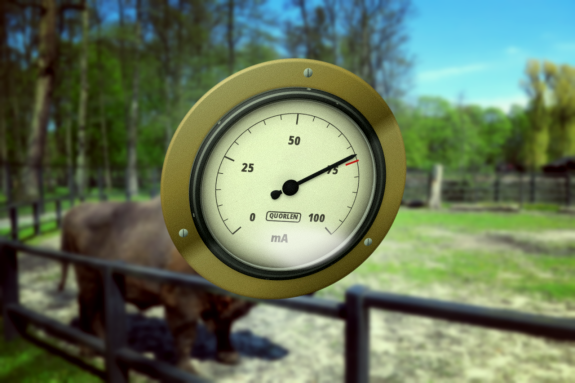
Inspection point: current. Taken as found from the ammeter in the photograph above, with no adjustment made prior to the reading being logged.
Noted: 72.5 mA
